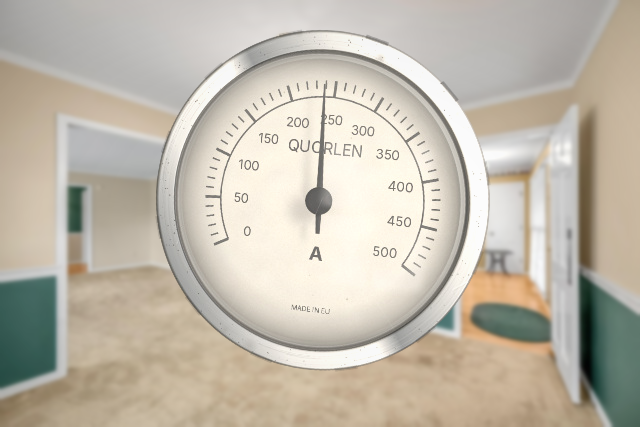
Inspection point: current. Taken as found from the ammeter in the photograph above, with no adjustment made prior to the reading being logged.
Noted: 240 A
